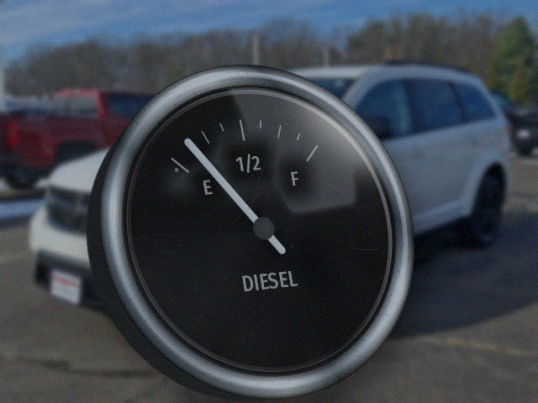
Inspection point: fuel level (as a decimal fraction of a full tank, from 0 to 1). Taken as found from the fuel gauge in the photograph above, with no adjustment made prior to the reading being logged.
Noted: 0.125
